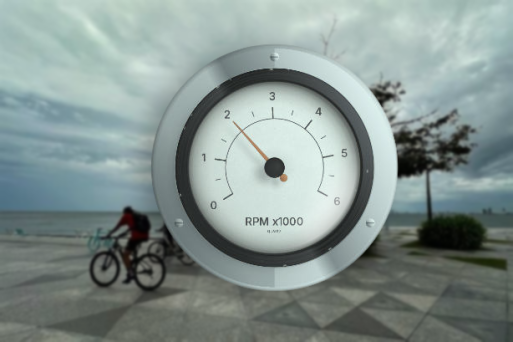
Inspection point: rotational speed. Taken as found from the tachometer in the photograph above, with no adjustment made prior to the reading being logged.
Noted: 2000 rpm
